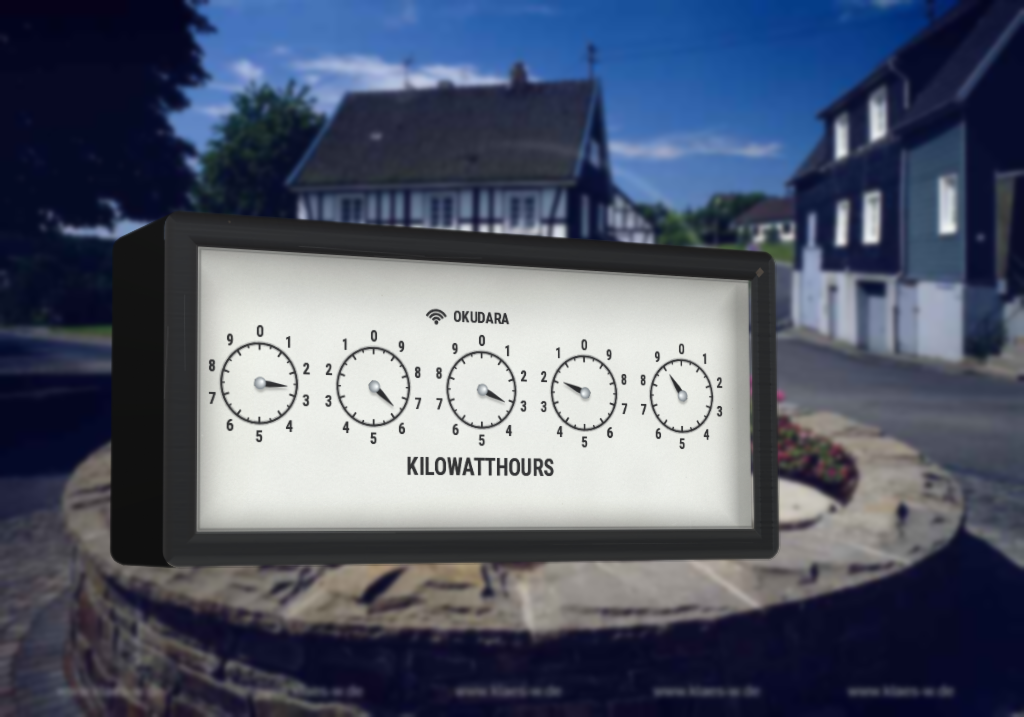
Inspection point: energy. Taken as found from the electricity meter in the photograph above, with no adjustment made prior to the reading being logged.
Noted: 26319 kWh
